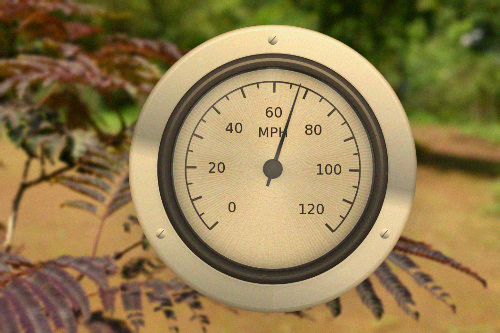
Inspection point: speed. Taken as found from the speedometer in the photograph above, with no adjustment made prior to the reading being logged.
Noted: 67.5 mph
